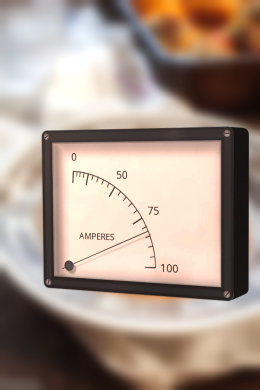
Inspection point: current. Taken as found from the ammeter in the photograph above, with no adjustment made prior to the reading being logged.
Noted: 82.5 A
